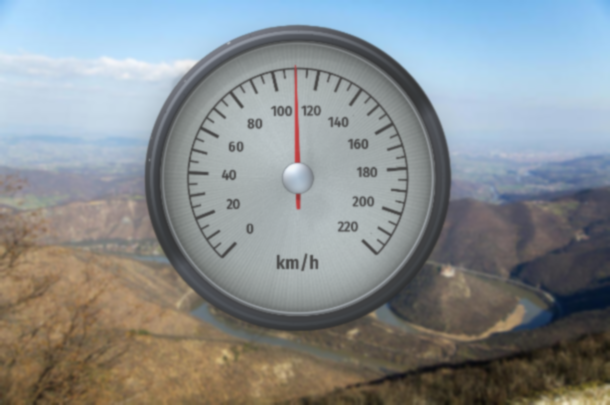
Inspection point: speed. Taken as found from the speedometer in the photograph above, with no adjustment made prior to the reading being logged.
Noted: 110 km/h
